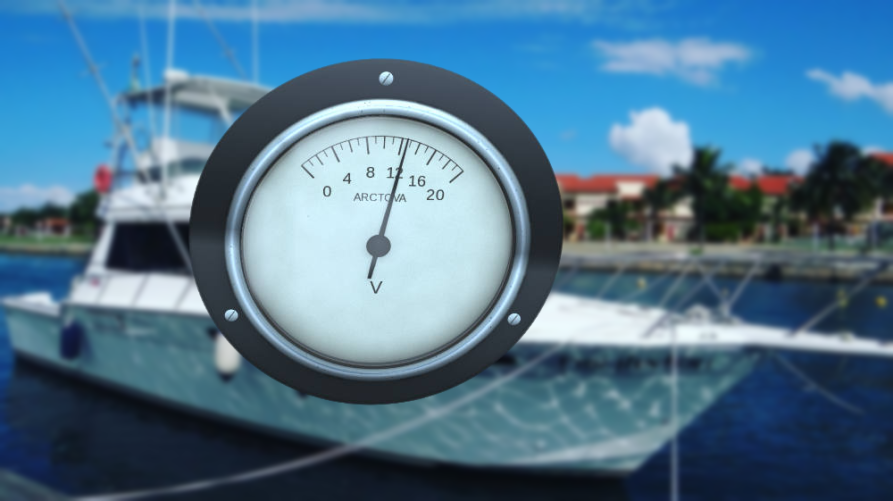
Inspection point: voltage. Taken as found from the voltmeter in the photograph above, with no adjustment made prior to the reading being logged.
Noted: 12.5 V
